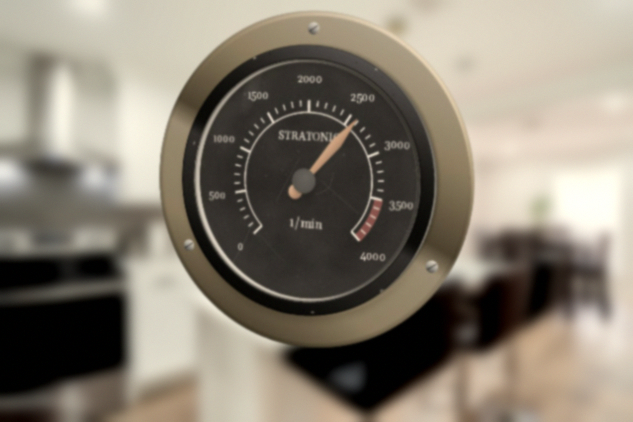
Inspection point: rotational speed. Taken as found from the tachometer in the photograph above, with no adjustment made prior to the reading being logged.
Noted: 2600 rpm
